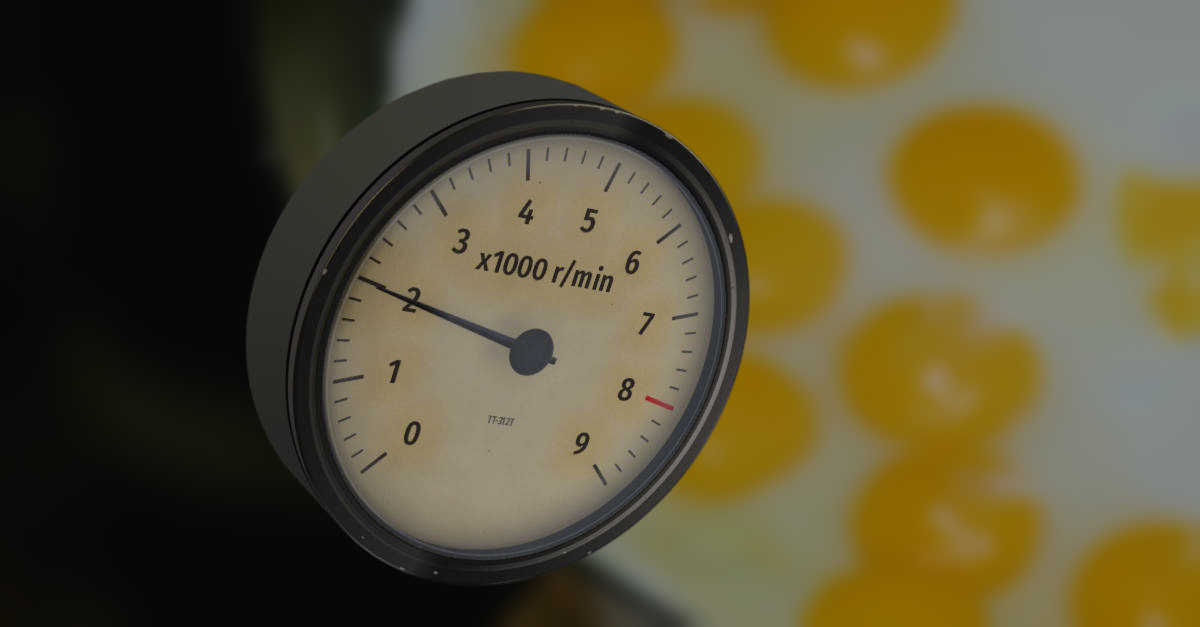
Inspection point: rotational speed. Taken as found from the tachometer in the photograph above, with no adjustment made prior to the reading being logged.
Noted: 2000 rpm
